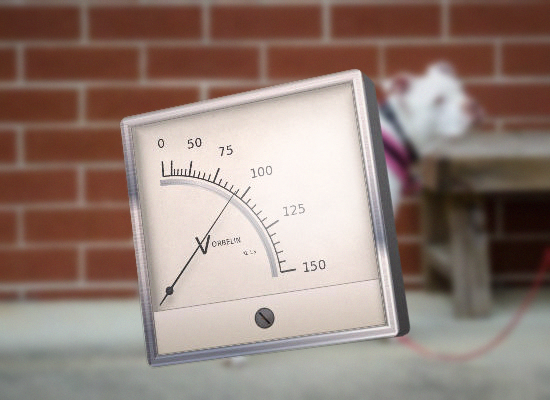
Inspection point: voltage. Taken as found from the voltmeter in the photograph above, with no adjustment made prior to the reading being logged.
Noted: 95 V
